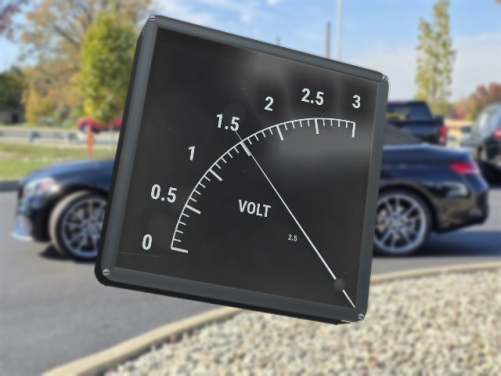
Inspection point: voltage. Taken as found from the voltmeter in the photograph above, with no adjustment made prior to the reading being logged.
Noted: 1.5 V
